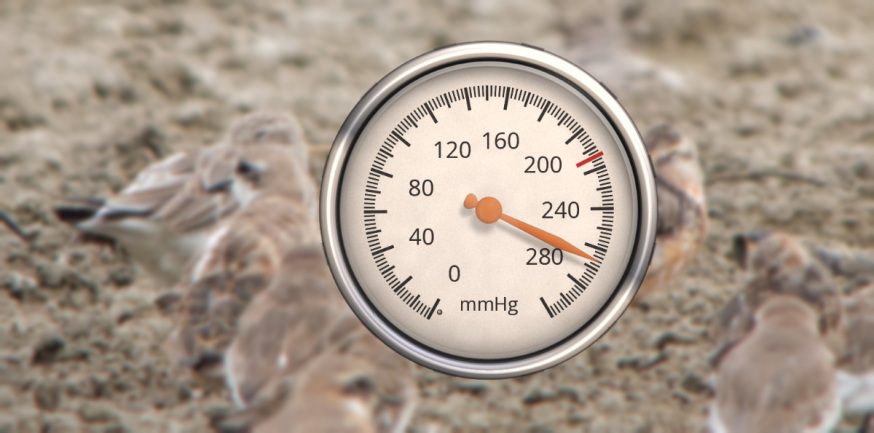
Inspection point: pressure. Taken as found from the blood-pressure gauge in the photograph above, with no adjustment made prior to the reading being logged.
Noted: 266 mmHg
